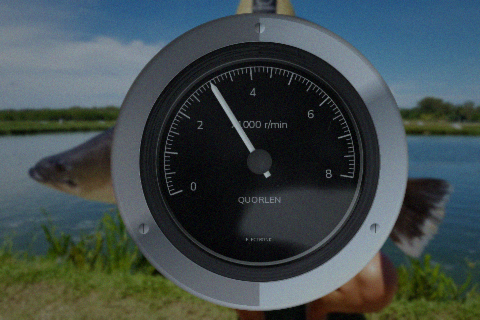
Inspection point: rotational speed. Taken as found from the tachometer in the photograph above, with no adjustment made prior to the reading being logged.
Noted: 3000 rpm
